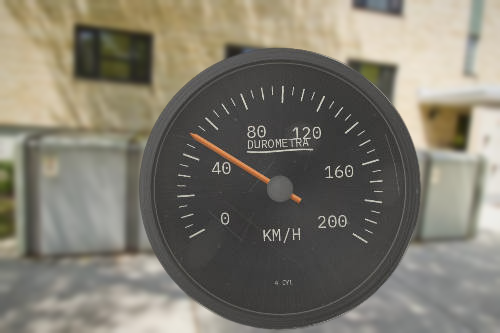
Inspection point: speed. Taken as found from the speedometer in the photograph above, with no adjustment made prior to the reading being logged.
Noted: 50 km/h
